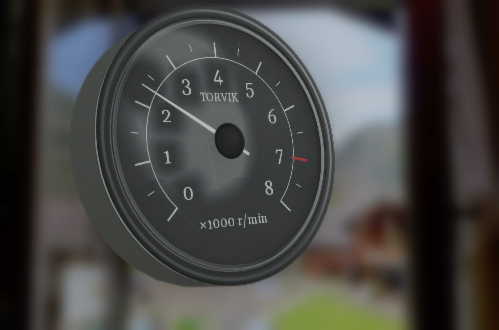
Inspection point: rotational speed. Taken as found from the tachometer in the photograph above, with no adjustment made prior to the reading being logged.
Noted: 2250 rpm
